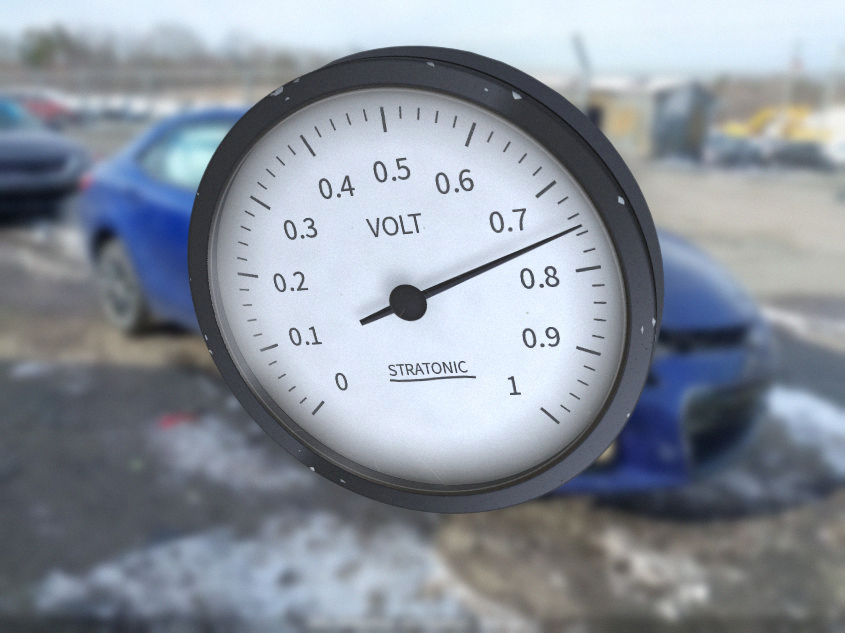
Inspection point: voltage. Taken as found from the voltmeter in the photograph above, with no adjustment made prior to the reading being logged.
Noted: 0.75 V
